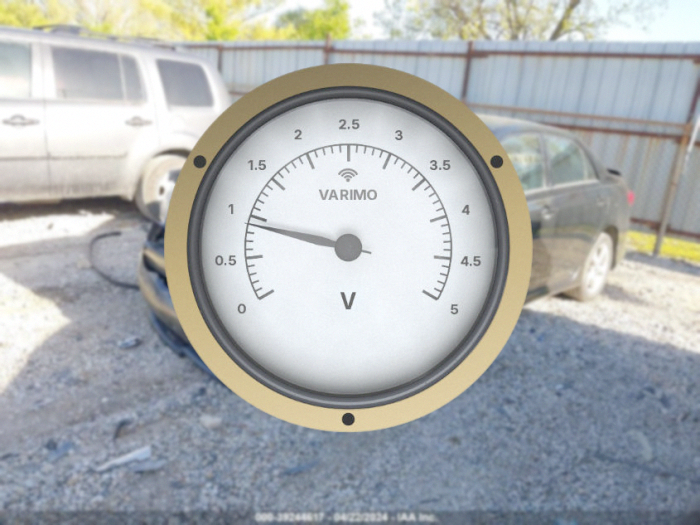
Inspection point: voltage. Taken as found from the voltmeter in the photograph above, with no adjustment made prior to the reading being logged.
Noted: 0.9 V
